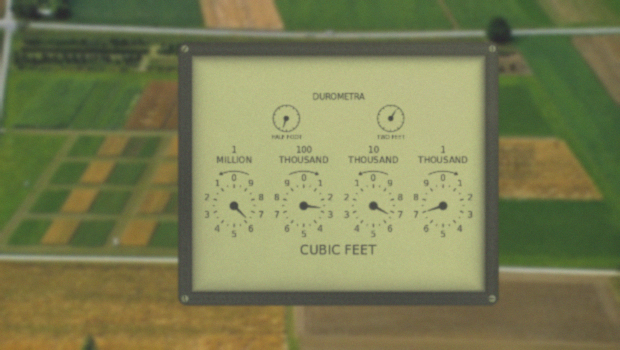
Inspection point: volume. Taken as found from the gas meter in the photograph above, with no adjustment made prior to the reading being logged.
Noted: 626700 ft³
